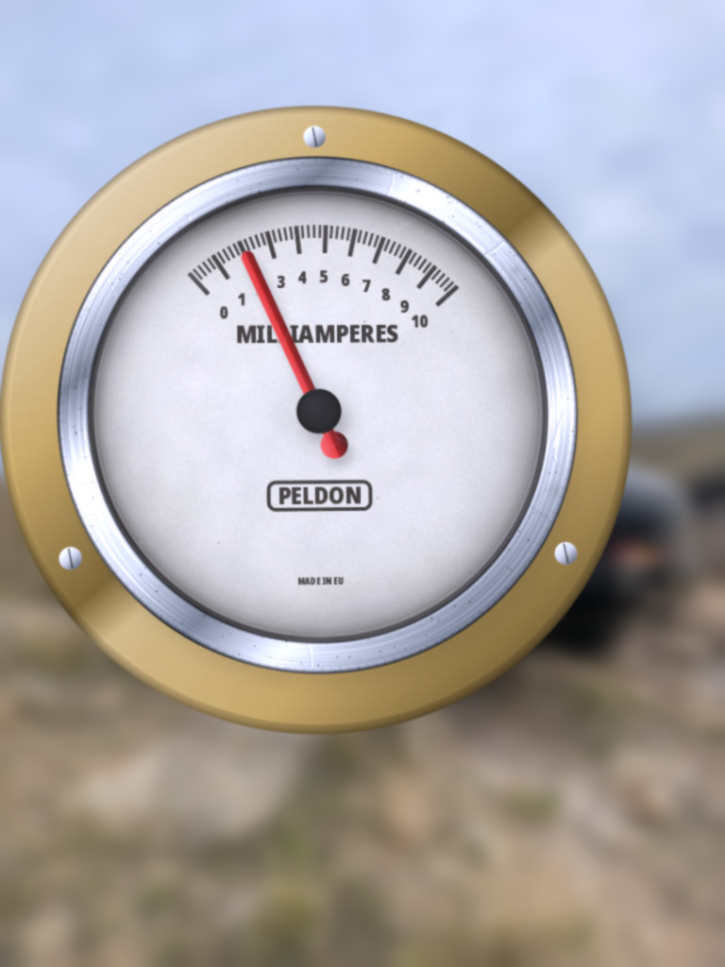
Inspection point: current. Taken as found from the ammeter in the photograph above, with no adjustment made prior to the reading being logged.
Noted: 2 mA
